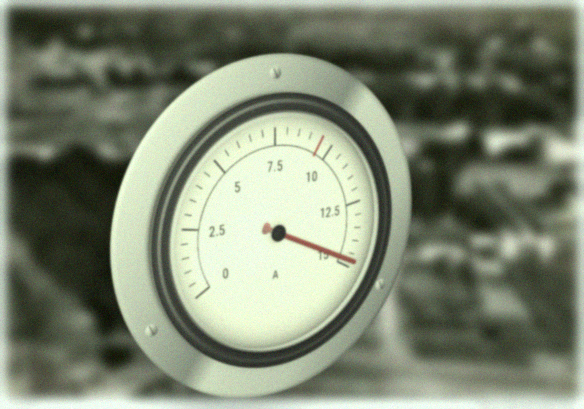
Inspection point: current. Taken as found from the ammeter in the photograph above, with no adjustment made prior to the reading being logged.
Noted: 14.75 A
